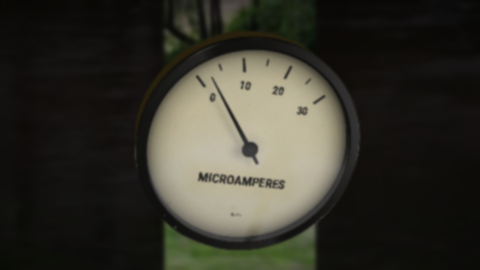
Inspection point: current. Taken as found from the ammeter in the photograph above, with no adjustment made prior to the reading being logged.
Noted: 2.5 µA
